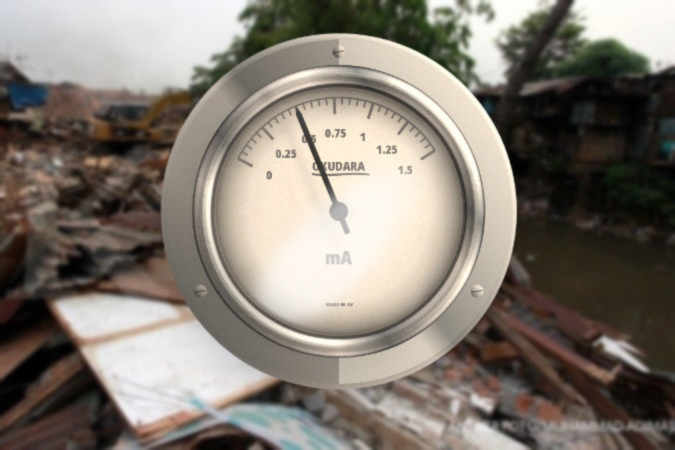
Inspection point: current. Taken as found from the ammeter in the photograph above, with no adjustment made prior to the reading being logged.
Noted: 0.5 mA
